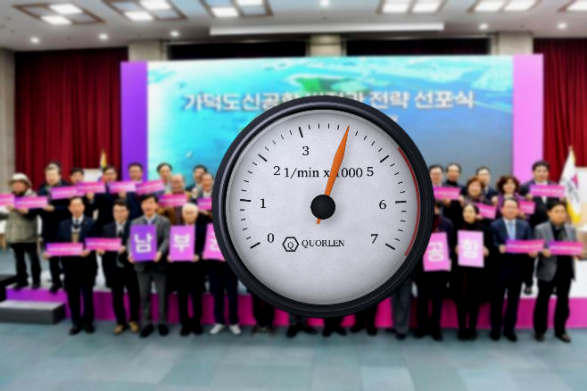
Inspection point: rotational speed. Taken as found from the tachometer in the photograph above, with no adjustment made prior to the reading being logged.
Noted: 4000 rpm
